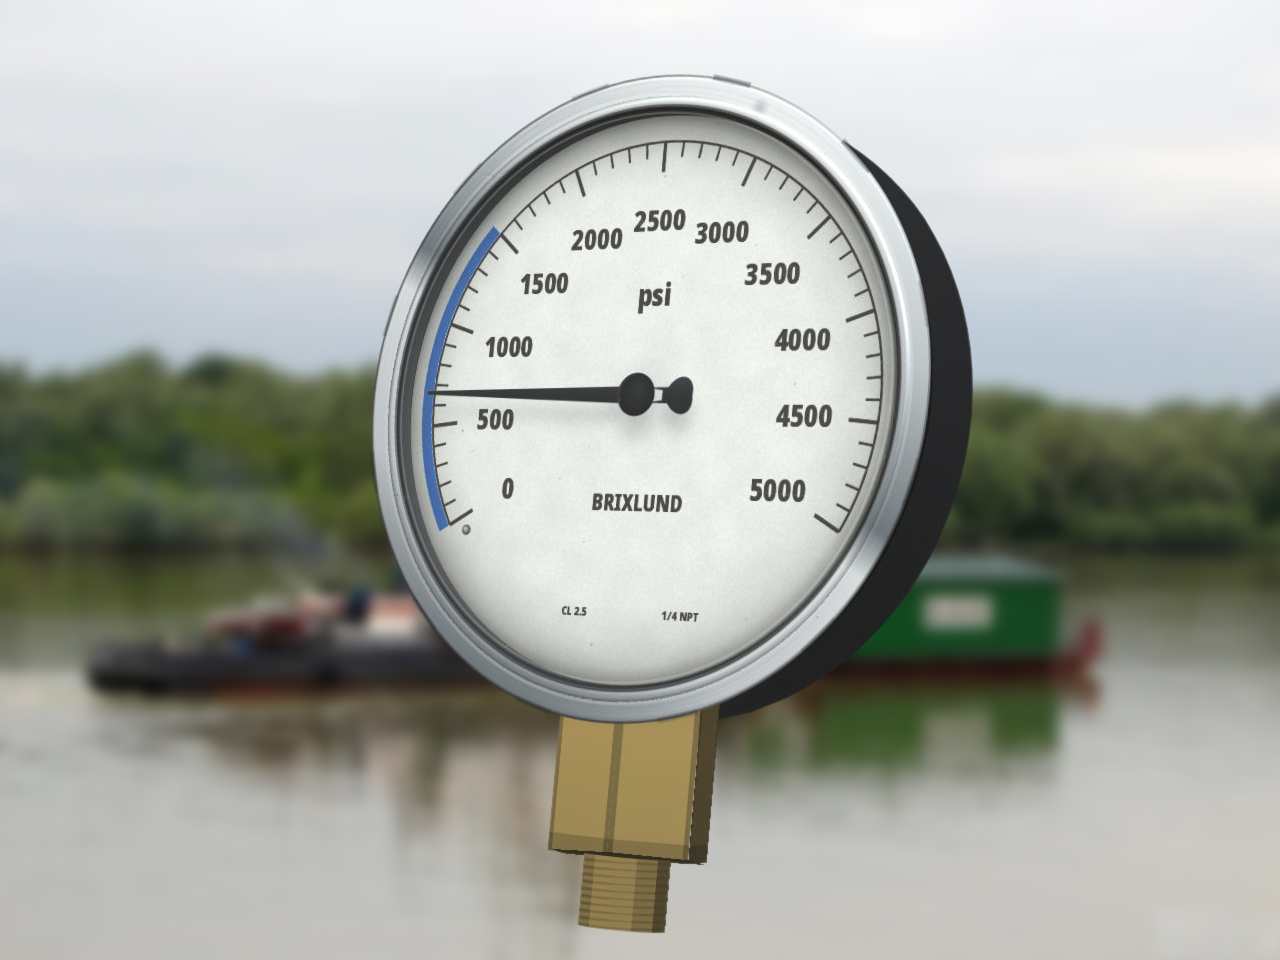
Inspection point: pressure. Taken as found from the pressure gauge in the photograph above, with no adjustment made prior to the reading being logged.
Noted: 650 psi
